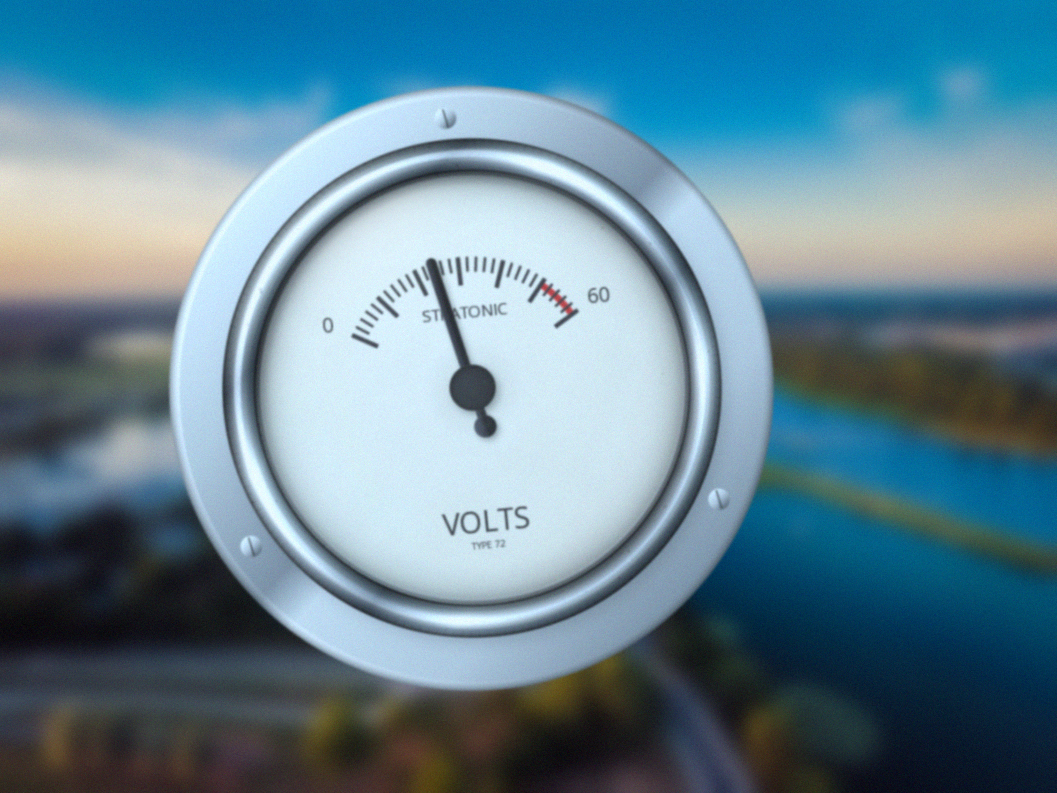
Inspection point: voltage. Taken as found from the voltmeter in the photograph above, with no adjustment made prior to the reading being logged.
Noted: 24 V
